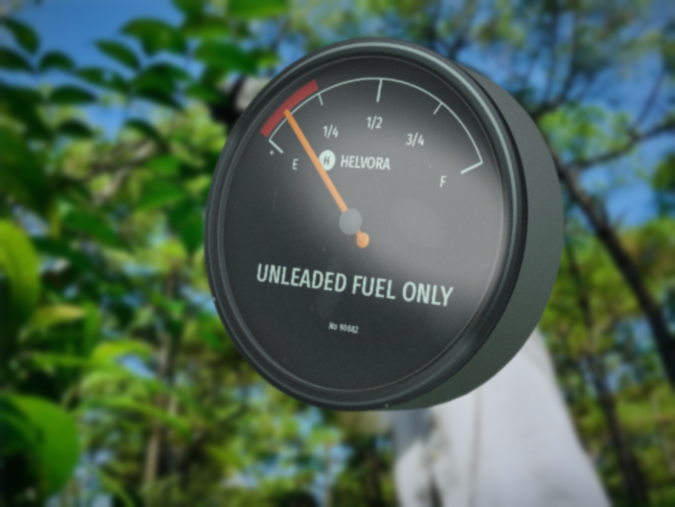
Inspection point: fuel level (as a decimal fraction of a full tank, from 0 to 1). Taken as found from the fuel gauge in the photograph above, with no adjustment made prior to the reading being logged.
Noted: 0.125
